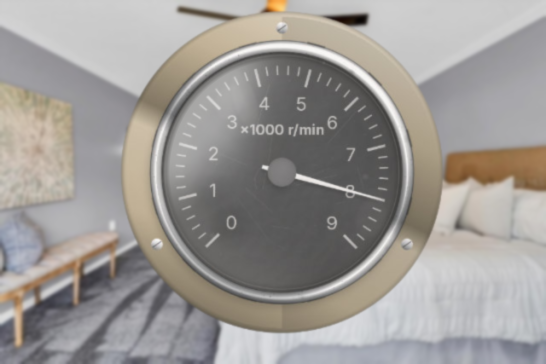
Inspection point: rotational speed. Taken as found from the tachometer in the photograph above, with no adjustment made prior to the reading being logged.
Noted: 8000 rpm
